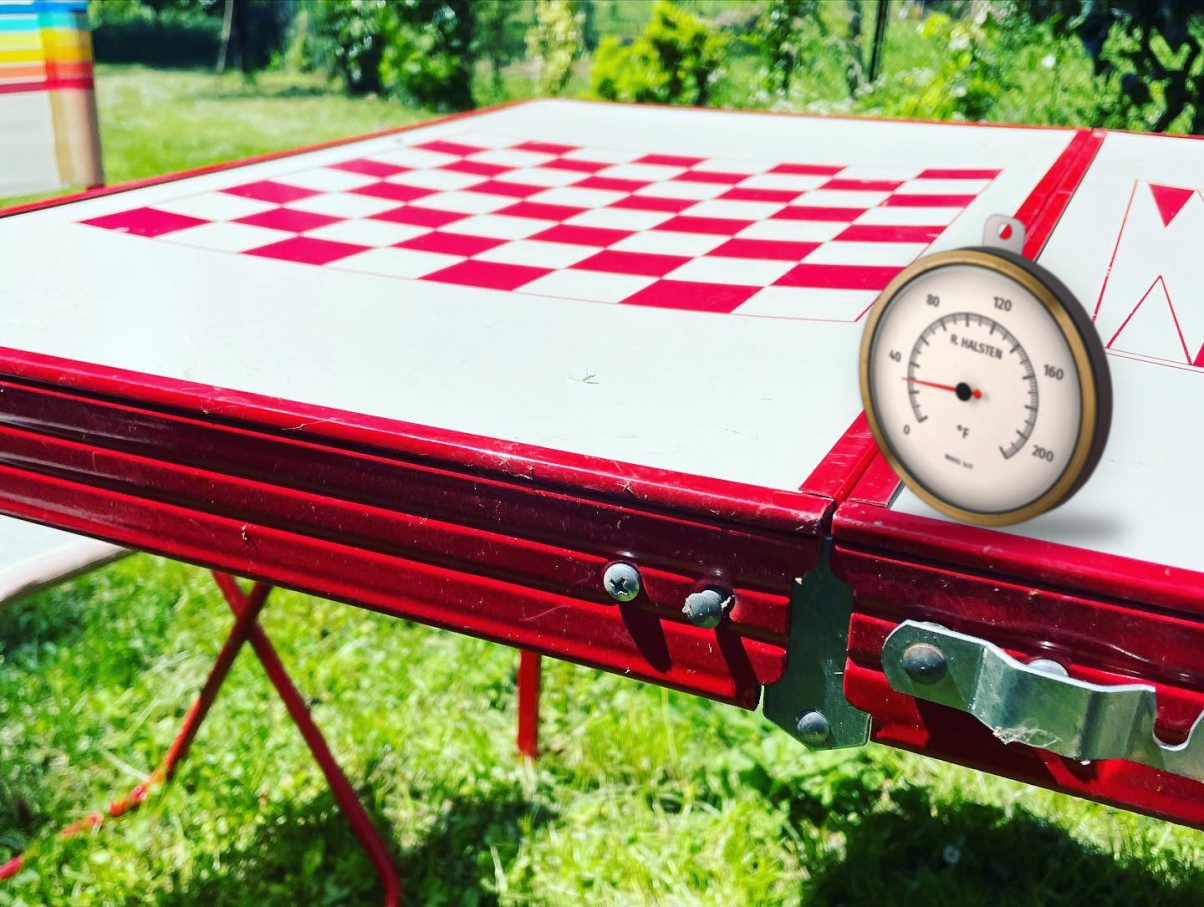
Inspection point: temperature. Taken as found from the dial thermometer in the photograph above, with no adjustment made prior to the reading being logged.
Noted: 30 °F
